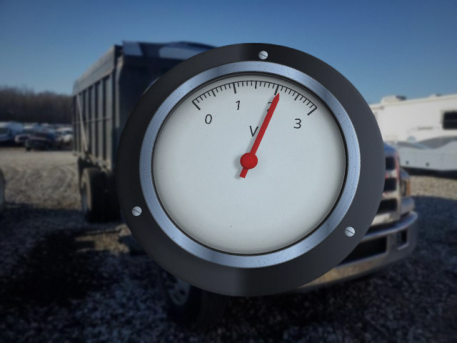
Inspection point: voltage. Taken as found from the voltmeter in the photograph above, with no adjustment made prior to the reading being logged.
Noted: 2.1 V
